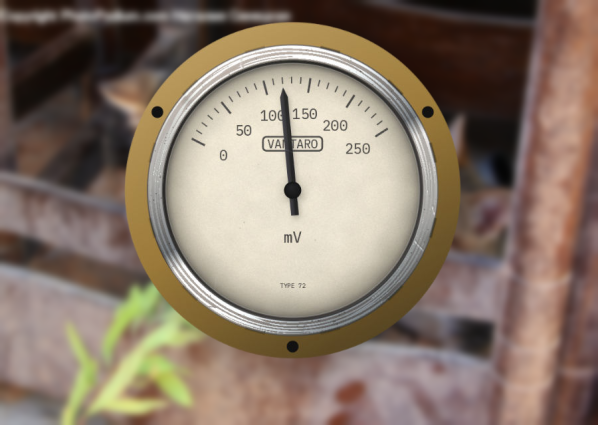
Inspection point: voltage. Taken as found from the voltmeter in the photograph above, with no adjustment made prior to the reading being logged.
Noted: 120 mV
